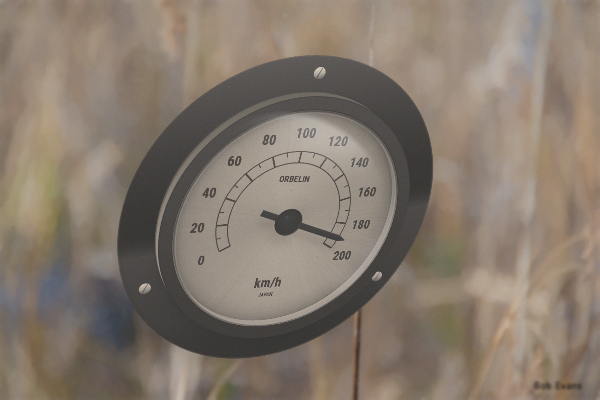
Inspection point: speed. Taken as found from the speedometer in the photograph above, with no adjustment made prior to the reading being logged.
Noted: 190 km/h
